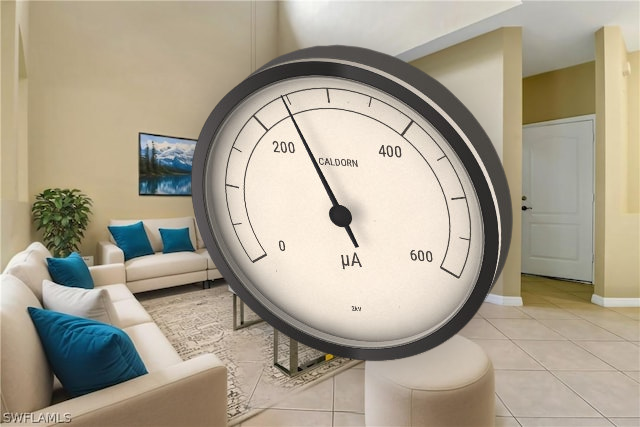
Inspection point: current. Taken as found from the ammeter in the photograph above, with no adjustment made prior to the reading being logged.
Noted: 250 µA
